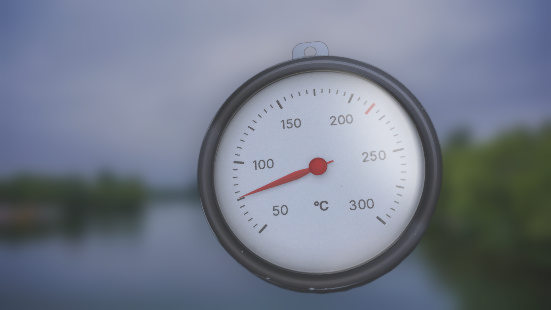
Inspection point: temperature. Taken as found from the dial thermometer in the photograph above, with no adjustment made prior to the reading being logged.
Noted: 75 °C
